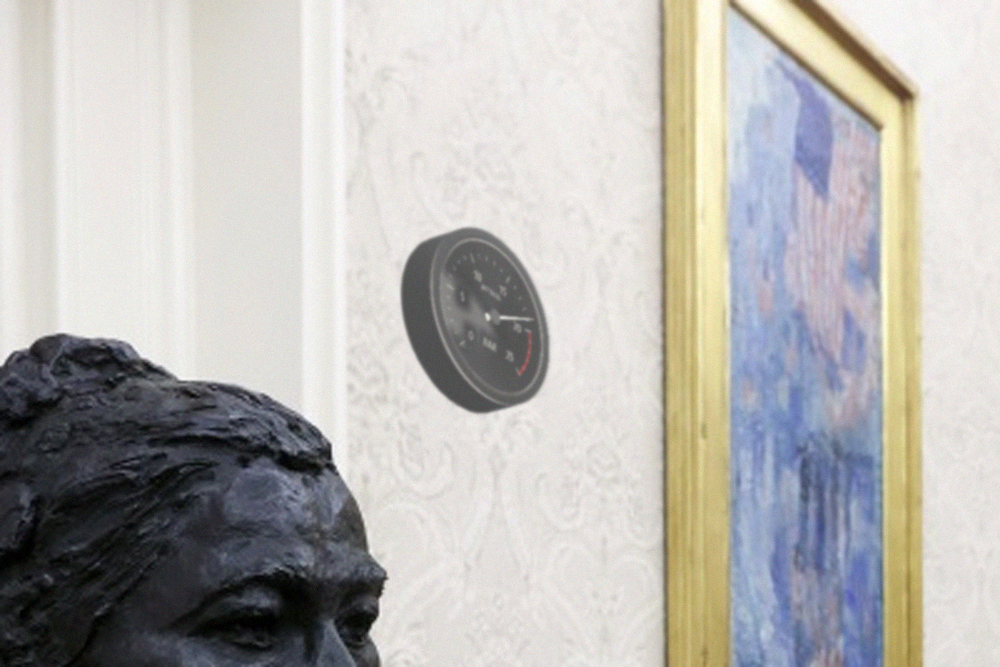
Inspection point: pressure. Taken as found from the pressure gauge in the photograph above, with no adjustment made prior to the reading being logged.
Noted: 19 bar
